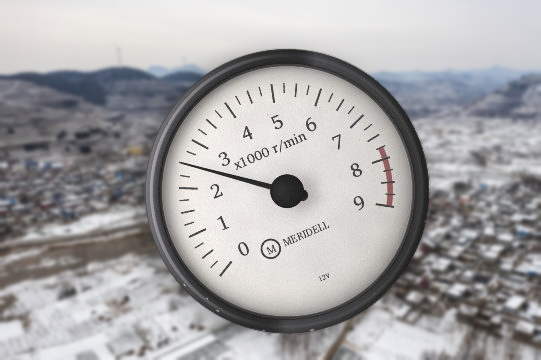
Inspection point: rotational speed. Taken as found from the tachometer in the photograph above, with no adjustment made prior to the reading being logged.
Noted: 2500 rpm
